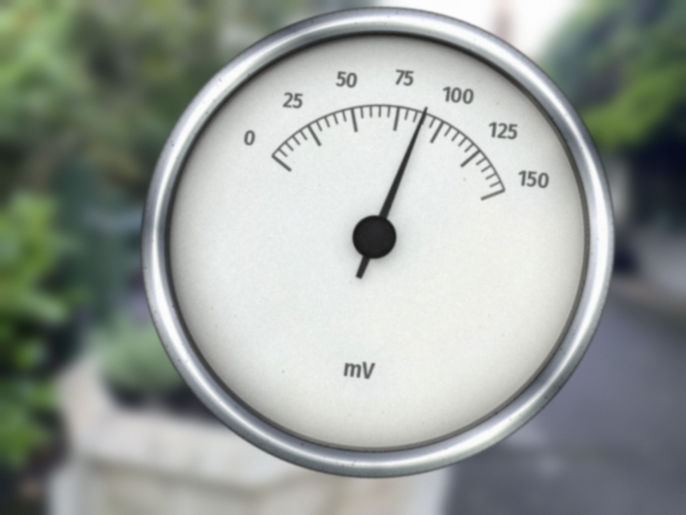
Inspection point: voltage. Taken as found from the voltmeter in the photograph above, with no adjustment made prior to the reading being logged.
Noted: 90 mV
